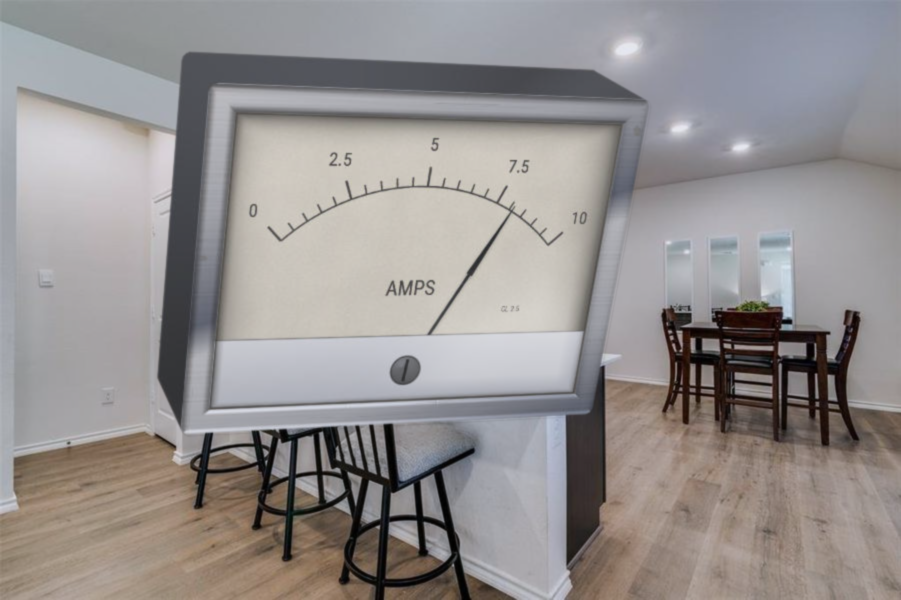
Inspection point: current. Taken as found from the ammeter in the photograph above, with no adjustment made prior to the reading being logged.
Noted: 8 A
